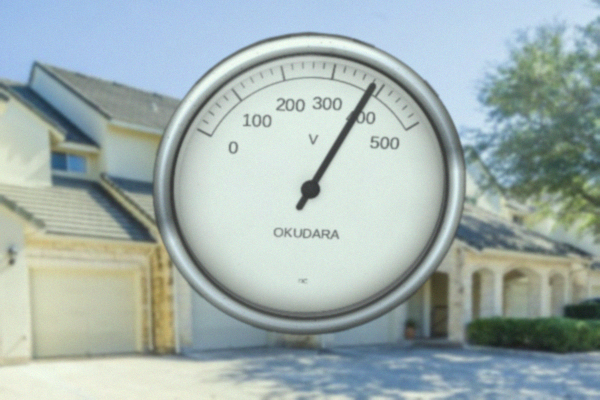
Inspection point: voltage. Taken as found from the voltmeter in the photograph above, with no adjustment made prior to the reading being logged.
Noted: 380 V
